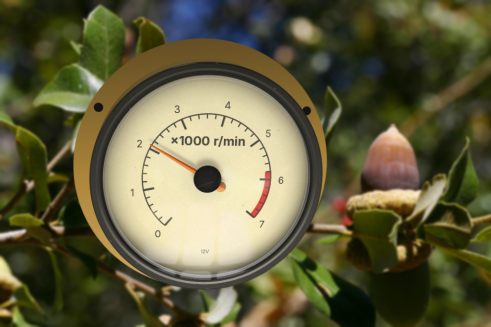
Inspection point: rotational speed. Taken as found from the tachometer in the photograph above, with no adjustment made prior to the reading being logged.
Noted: 2100 rpm
